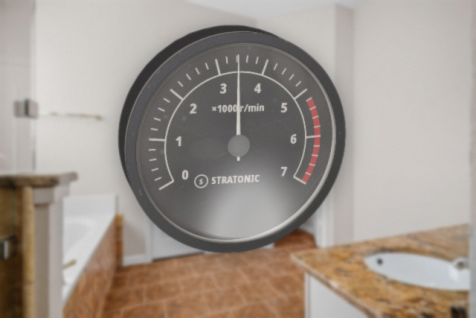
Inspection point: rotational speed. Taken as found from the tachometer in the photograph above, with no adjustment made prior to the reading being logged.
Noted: 3400 rpm
